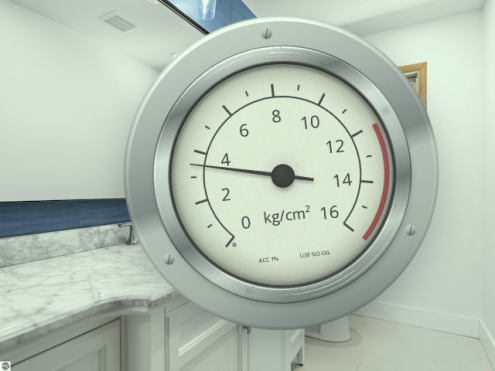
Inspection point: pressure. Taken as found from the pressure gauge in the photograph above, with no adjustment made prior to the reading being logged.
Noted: 3.5 kg/cm²
